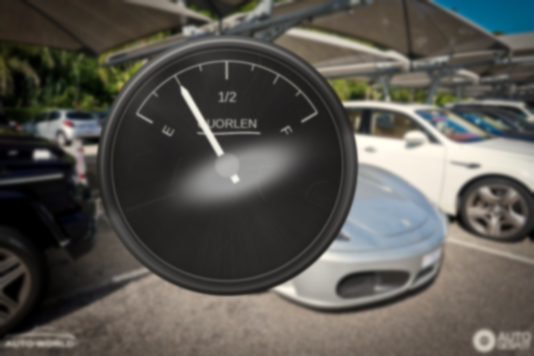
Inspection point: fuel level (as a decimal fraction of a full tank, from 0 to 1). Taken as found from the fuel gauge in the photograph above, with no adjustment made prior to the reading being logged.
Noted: 0.25
